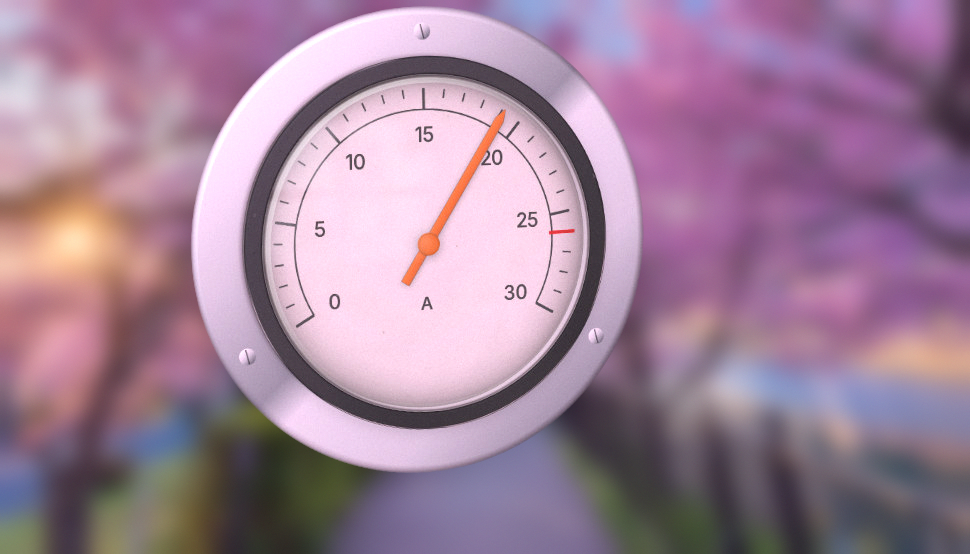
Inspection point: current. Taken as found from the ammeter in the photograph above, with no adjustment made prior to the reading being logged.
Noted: 19 A
